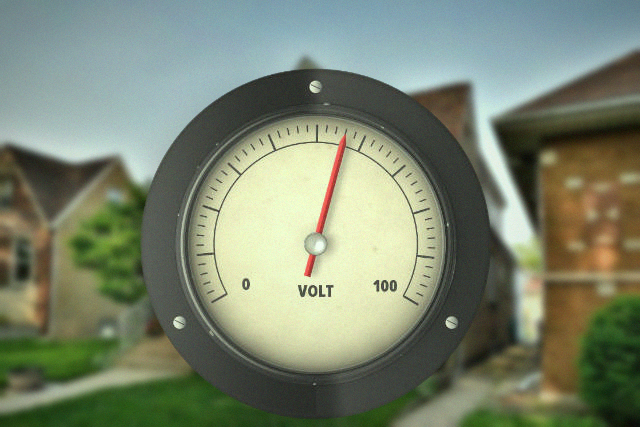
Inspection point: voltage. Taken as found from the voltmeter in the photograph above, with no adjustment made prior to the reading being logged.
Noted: 56 V
